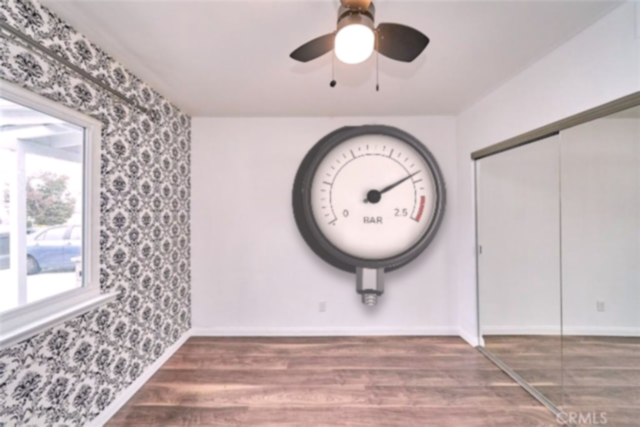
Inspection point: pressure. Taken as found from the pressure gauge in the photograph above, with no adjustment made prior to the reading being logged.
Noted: 1.9 bar
